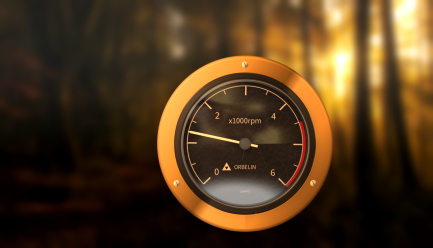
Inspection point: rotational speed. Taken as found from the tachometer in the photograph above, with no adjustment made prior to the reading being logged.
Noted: 1250 rpm
